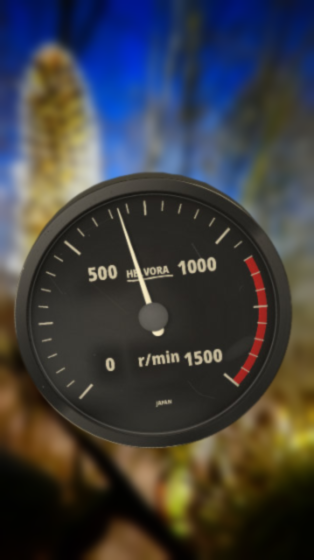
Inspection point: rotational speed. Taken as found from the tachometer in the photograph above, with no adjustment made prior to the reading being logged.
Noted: 675 rpm
